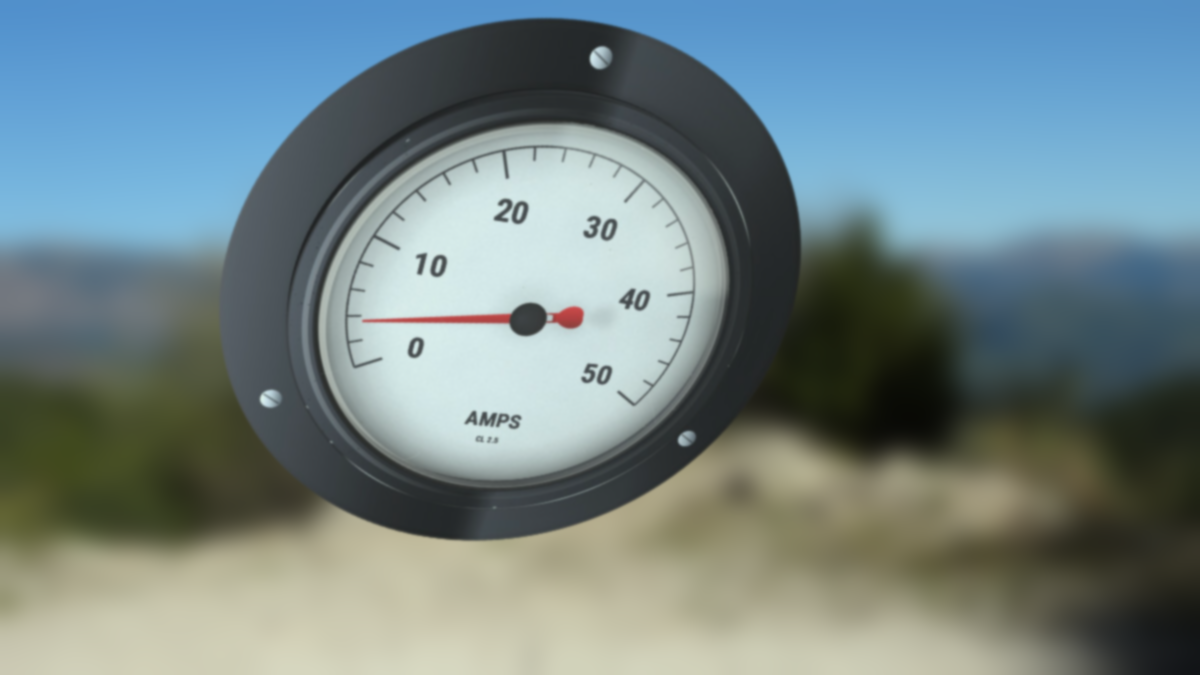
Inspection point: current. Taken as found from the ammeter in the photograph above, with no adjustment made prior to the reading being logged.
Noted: 4 A
